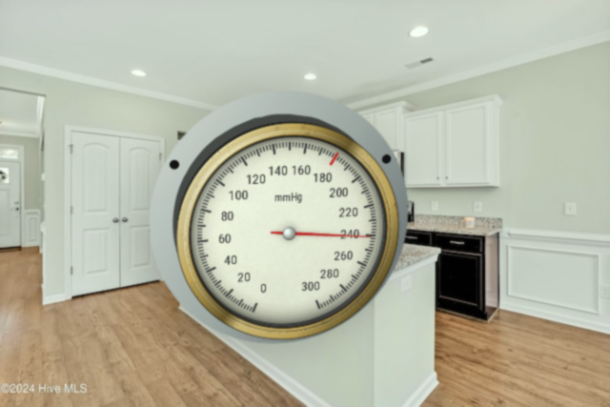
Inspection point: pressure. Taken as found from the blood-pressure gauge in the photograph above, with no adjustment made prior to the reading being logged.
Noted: 240 mmHg
